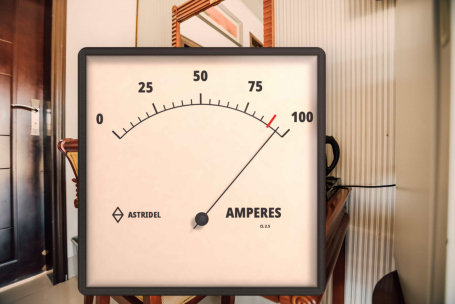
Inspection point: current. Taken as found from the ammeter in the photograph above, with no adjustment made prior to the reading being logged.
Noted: 95 A
